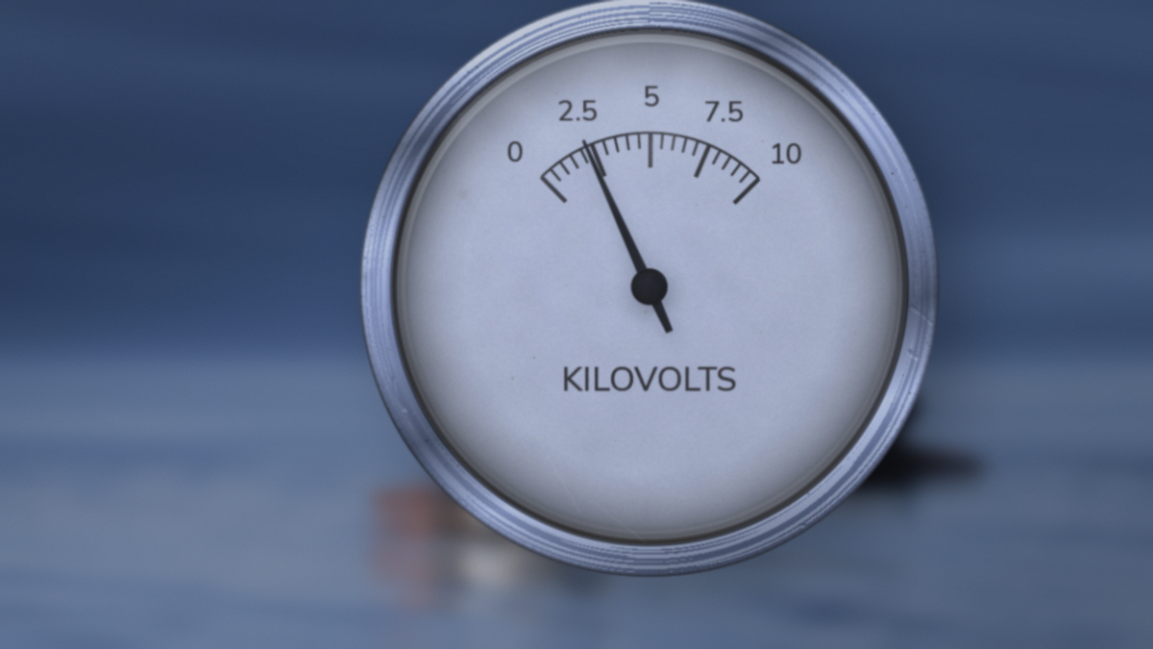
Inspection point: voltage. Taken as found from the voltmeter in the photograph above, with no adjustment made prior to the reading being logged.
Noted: 2.25 kV
